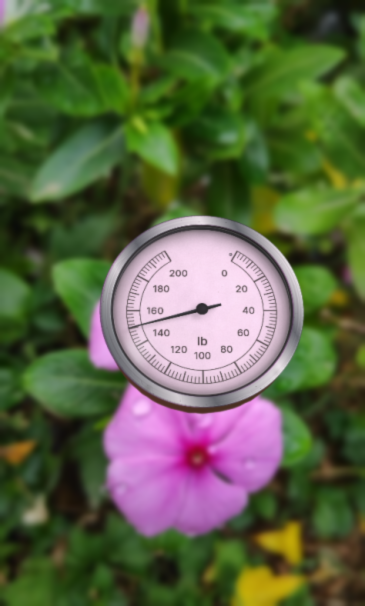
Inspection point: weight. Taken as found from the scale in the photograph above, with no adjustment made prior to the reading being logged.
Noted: 150 lb
